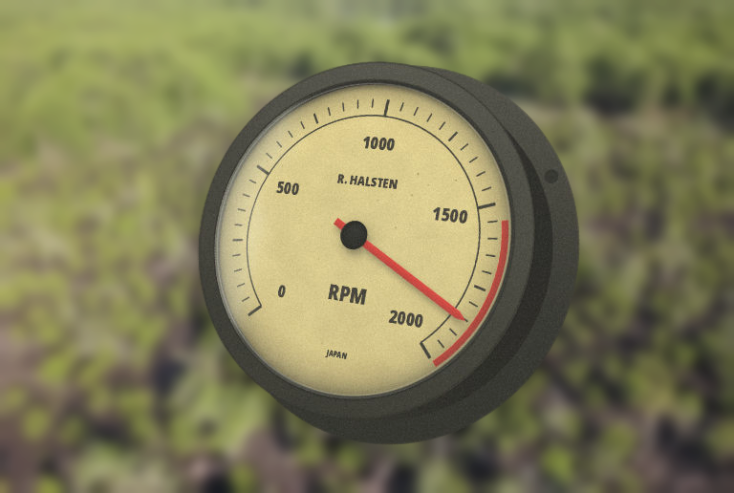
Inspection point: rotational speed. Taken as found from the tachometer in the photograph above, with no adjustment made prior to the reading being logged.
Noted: 1850 rpm
